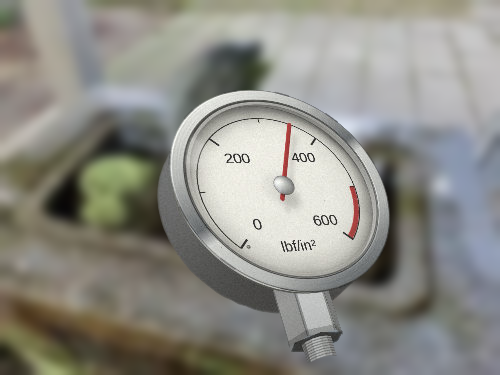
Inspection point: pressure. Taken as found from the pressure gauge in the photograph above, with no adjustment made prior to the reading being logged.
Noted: 350 psi
